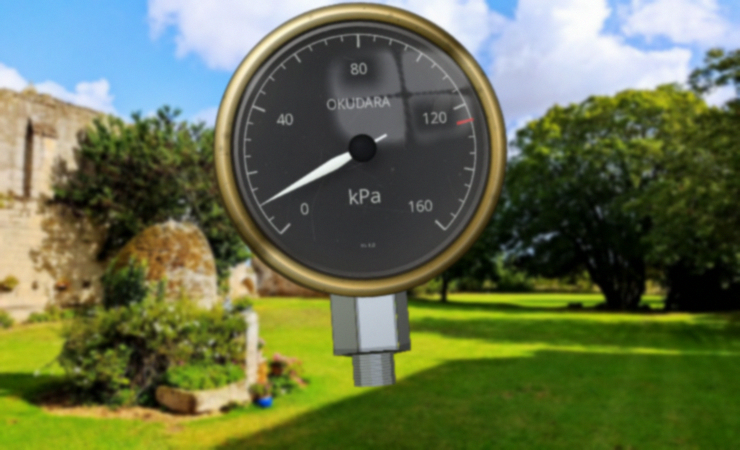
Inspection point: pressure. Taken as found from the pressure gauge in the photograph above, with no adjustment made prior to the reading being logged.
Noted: 10 kPa
